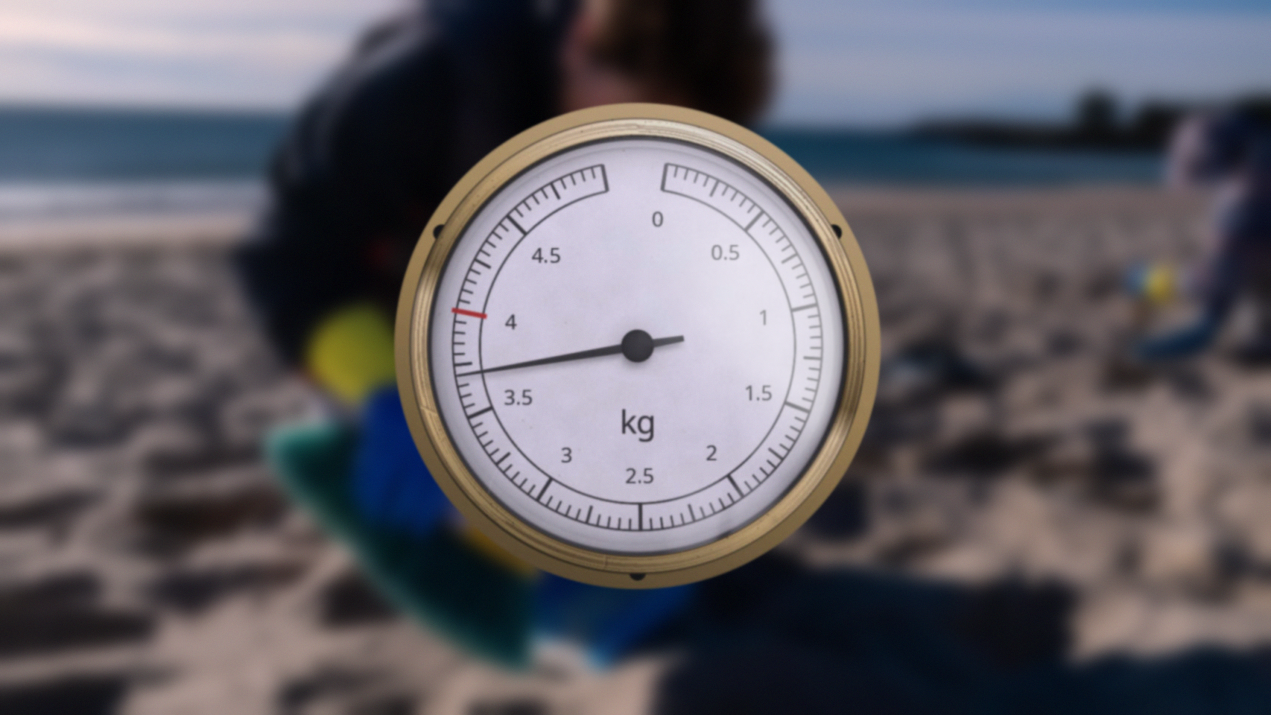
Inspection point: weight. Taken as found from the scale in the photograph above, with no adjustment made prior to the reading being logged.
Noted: 3.7 kg
